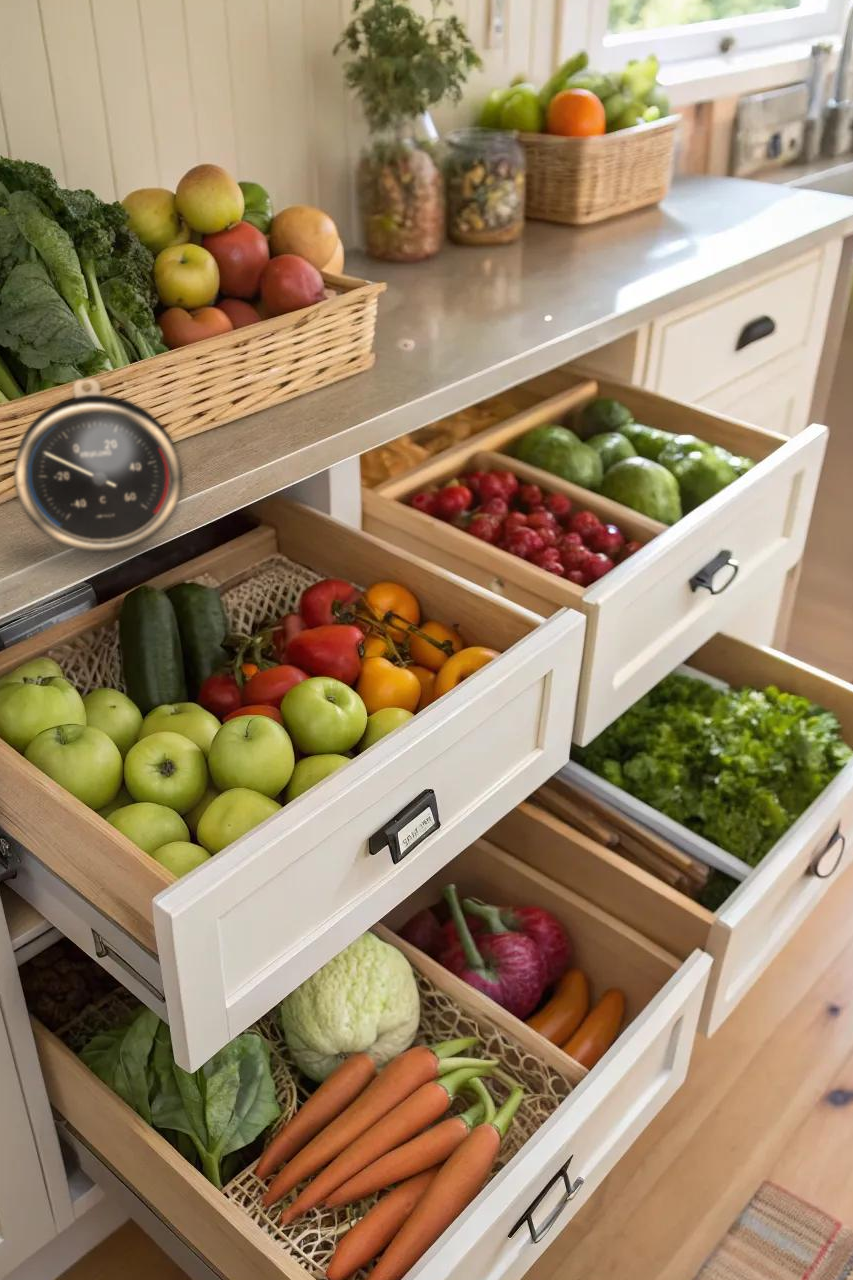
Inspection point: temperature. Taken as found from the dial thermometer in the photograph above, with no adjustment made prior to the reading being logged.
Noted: -10 °C
